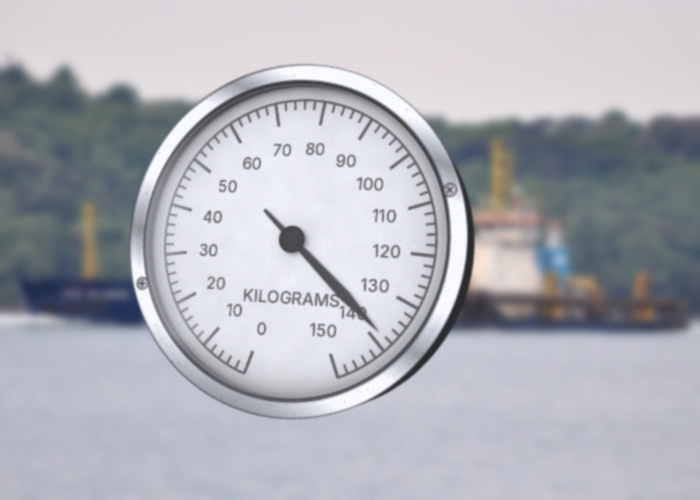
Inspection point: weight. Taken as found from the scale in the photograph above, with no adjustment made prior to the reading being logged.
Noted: 138 kg
